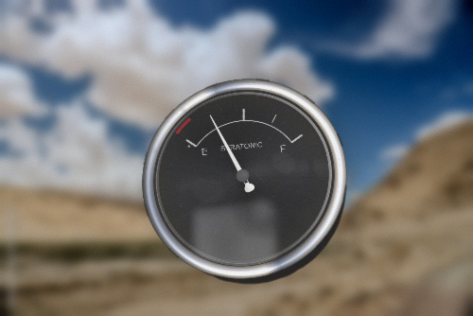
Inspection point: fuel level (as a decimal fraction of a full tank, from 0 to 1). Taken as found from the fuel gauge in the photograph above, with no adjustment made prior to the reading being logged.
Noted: 0.25
